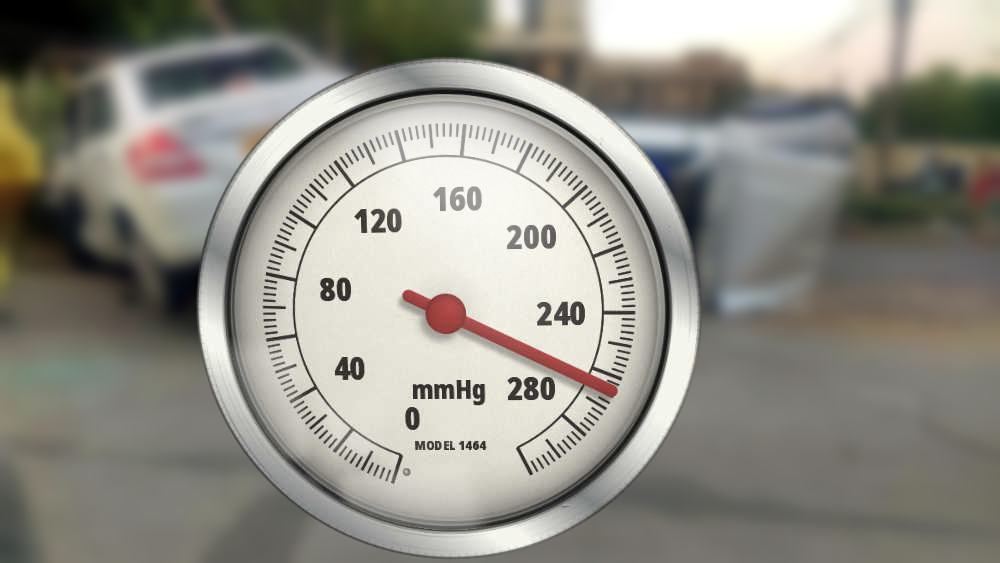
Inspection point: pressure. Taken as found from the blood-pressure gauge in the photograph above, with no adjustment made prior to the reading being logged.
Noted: 264 mmHg
